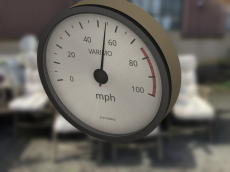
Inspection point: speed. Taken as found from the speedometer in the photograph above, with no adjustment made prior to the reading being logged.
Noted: 55 mph
